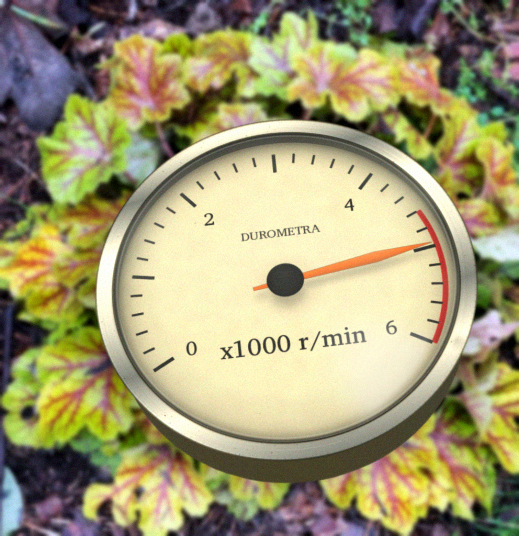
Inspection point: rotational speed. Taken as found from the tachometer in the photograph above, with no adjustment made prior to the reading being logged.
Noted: 5000 rpm
